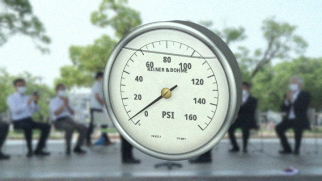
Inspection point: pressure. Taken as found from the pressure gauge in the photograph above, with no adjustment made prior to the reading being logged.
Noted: 5 psi
